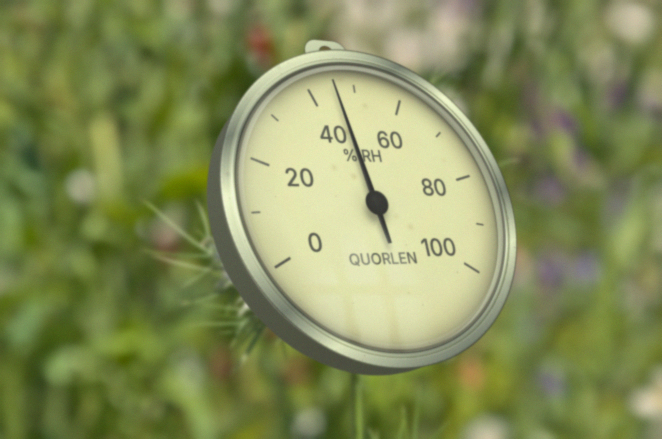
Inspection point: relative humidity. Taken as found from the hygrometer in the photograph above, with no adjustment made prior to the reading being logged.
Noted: 45 %
